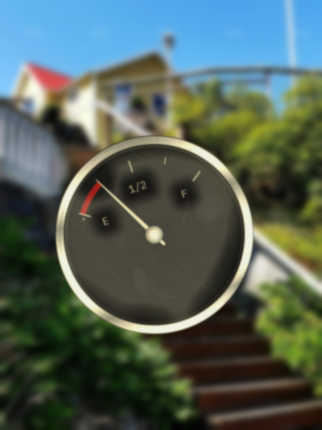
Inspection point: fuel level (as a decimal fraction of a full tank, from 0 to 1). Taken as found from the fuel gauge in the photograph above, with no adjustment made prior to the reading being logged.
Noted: 0.25
